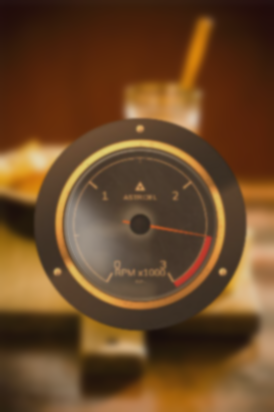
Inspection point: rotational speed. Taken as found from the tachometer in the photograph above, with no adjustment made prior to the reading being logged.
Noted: 2500 rpm
